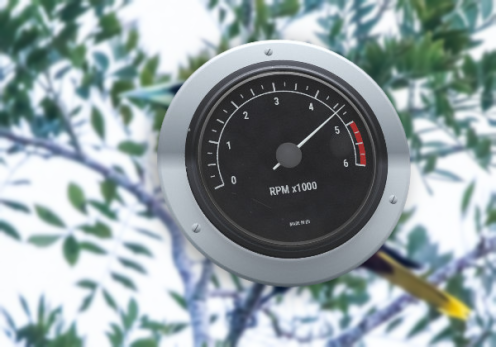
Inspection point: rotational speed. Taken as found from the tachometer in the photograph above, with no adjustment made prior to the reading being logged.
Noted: 4625 rpm
